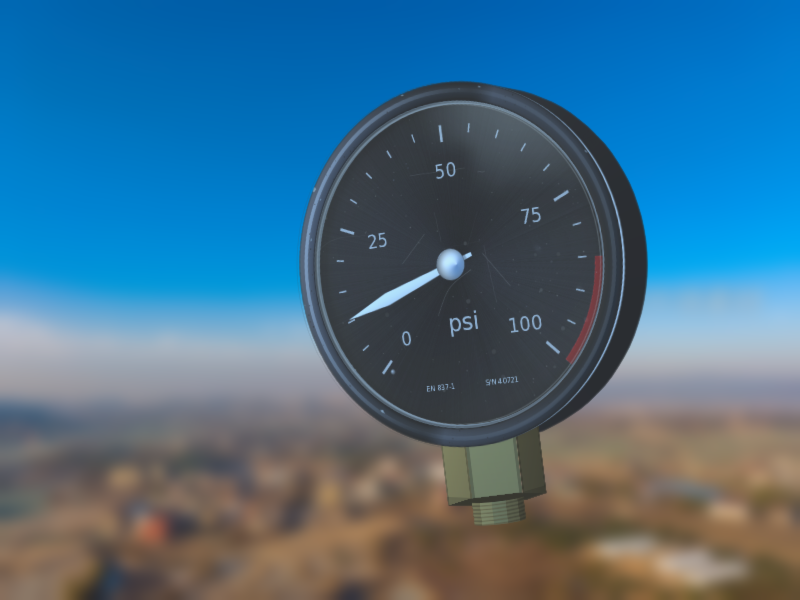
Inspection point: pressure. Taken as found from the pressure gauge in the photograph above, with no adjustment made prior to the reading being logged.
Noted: 10 psi
